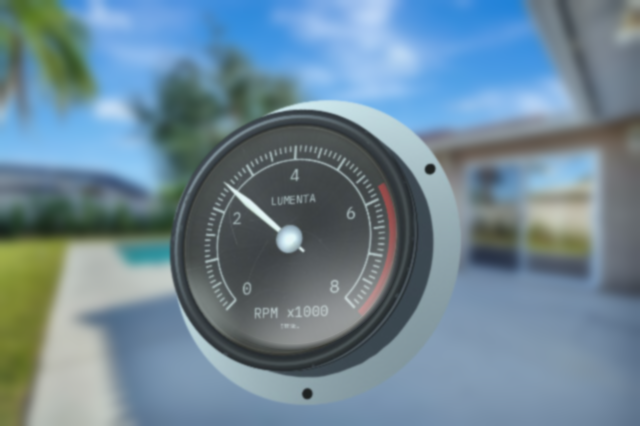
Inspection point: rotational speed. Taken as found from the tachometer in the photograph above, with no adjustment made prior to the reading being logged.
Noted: 2500 rpm
